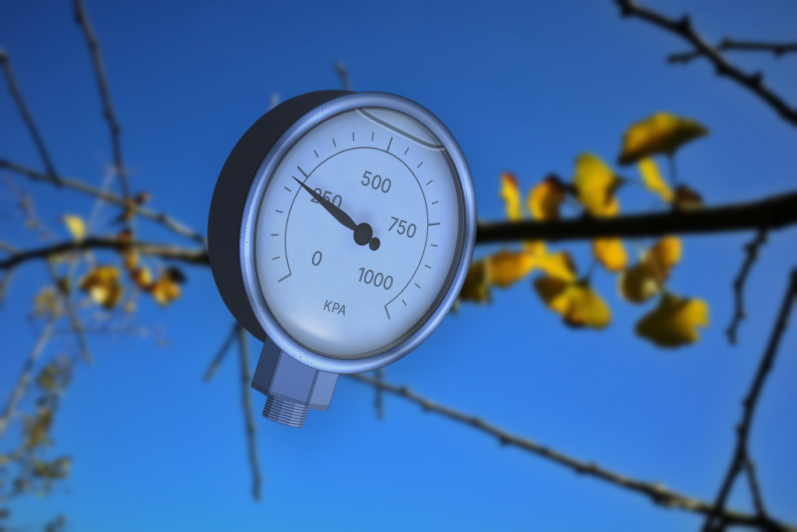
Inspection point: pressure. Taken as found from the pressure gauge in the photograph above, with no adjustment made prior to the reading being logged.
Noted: 225 kPa
